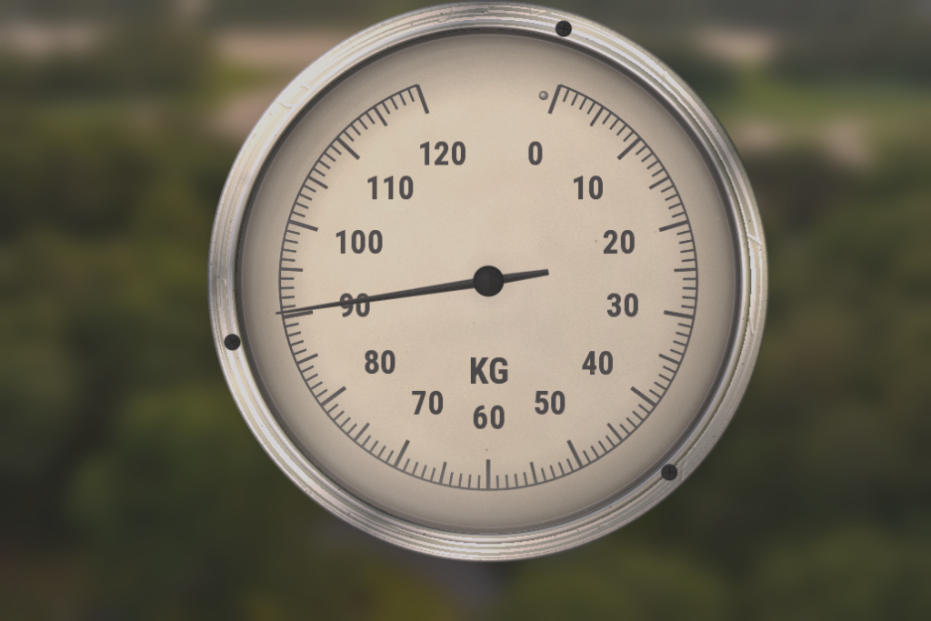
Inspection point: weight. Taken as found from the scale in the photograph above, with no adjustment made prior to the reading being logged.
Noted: 90.5 kg
